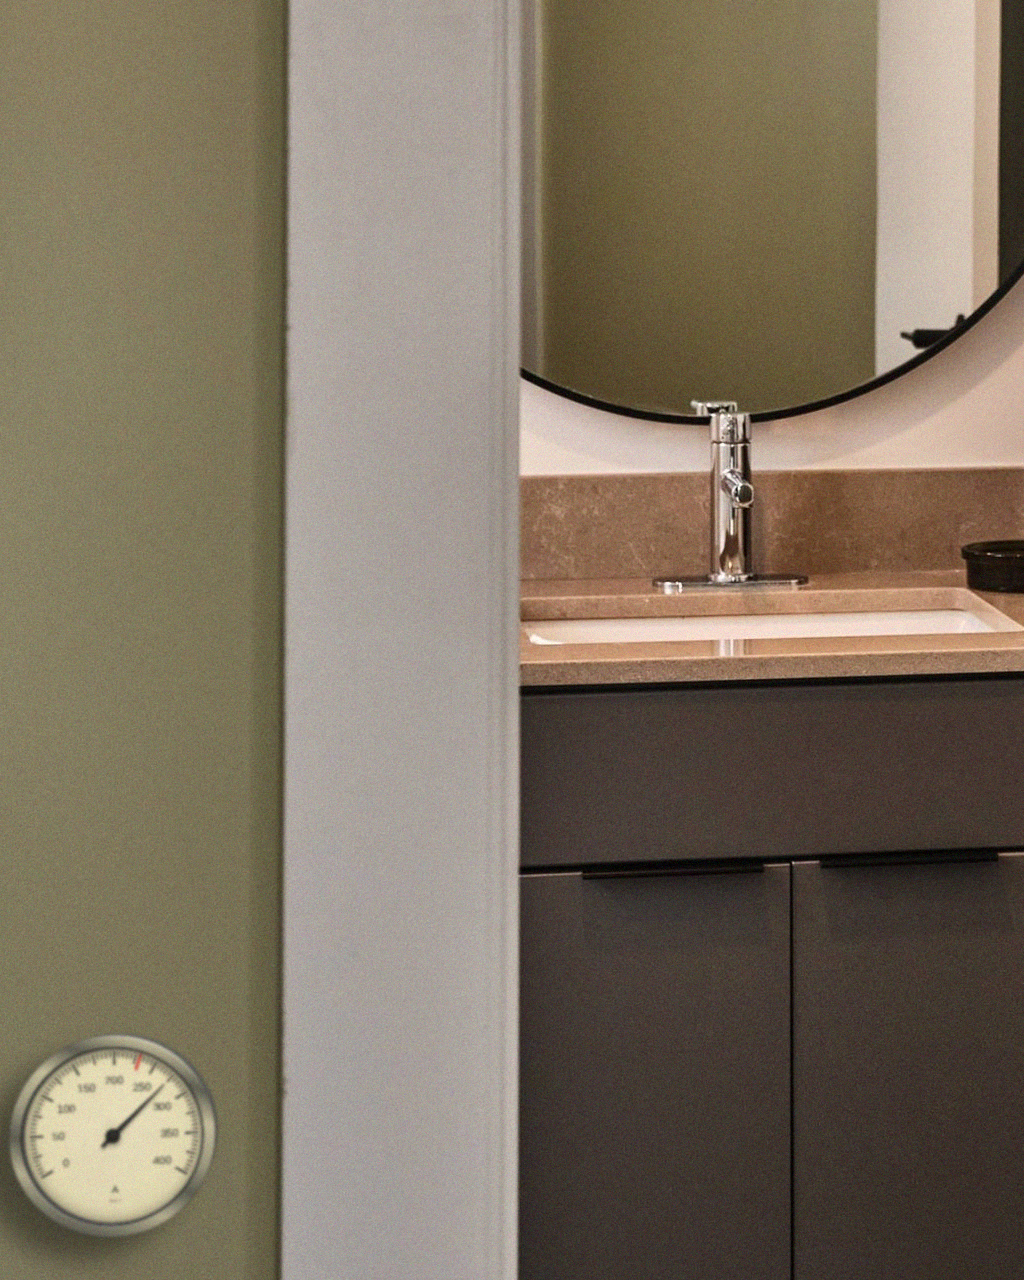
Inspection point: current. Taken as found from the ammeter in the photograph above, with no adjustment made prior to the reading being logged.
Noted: 275 A
